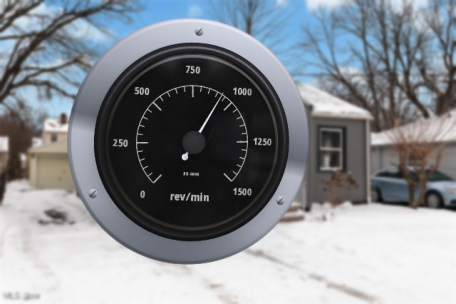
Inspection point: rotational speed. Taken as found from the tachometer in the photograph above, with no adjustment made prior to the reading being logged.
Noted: 925 rpm
